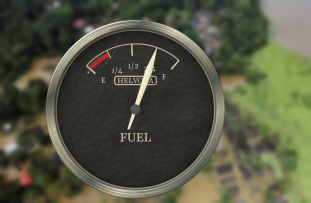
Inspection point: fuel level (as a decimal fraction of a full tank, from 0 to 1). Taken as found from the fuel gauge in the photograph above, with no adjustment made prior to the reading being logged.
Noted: 0.75
